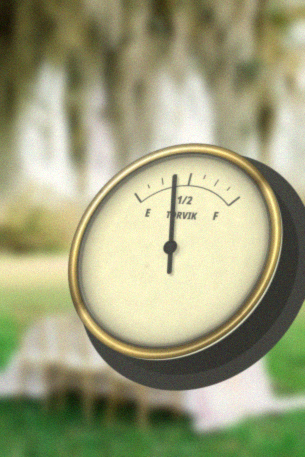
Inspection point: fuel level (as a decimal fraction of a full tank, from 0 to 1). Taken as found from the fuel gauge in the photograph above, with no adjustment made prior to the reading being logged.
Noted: 0.375
